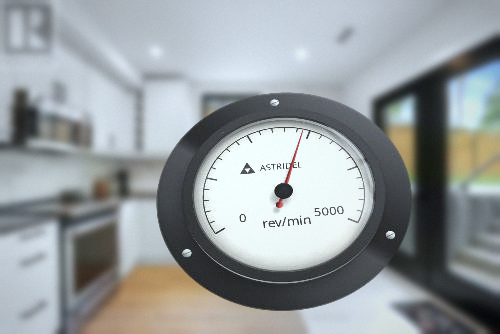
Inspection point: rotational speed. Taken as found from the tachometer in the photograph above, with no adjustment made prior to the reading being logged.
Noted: 2900 rpm
